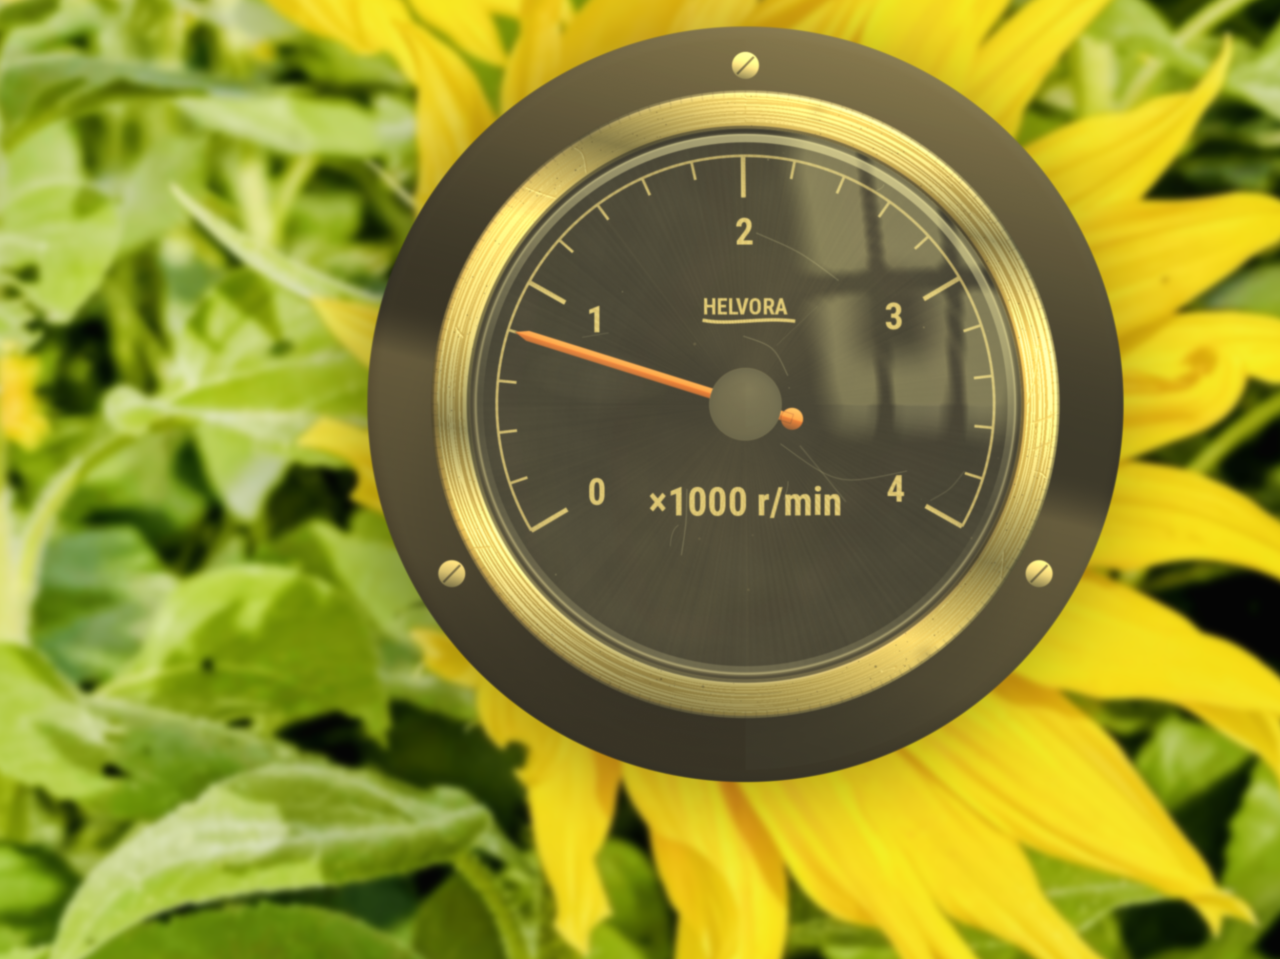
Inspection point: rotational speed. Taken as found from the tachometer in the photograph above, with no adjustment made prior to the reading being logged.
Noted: 800 rpm
